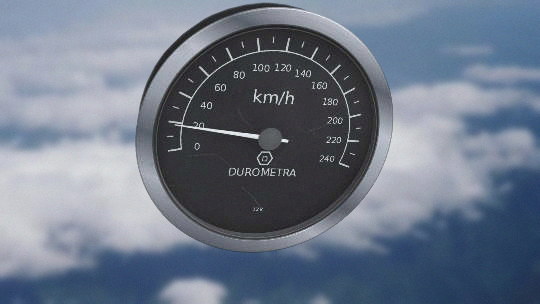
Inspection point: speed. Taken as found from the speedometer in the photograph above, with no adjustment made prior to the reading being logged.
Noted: 20 km/h
